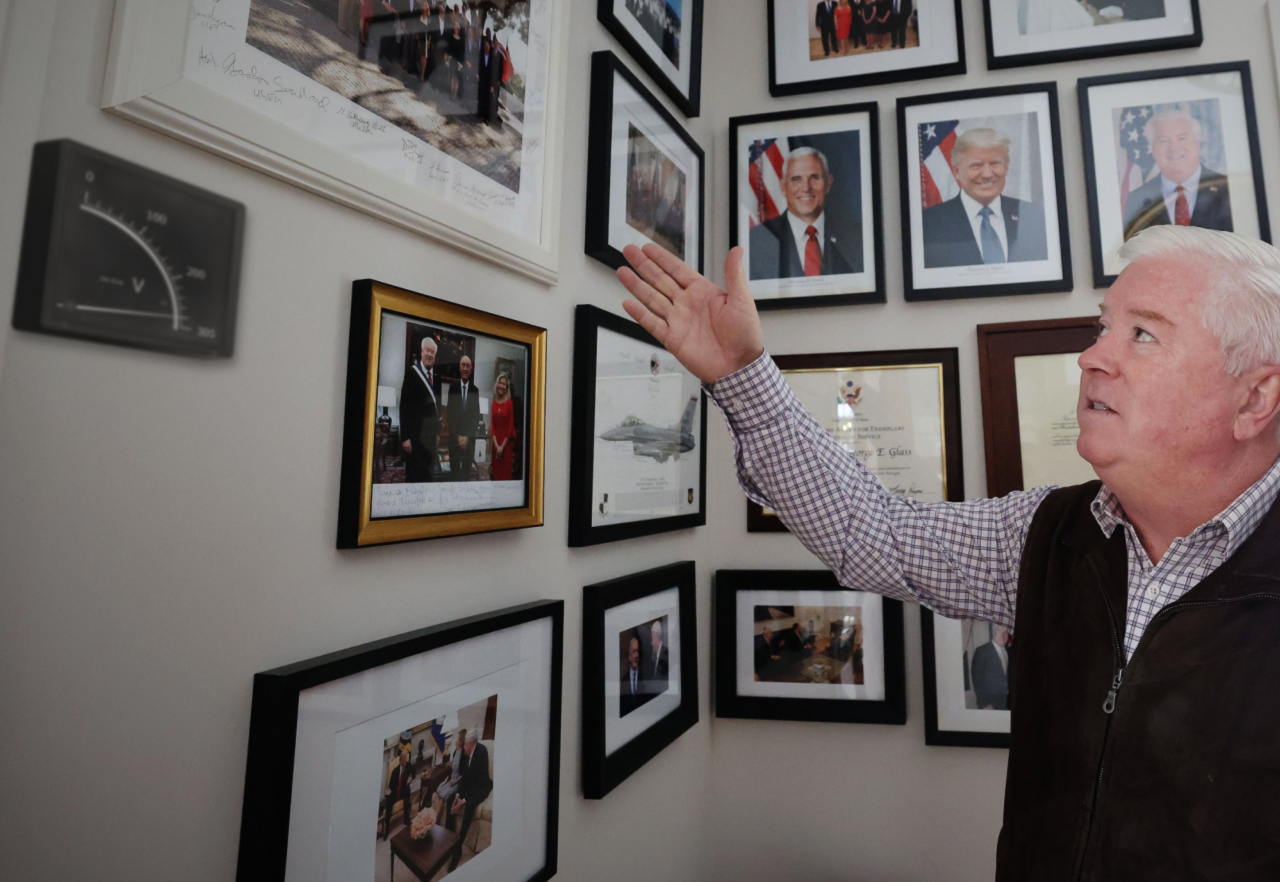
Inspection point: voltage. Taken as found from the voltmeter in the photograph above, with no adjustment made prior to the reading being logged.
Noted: 280 V
